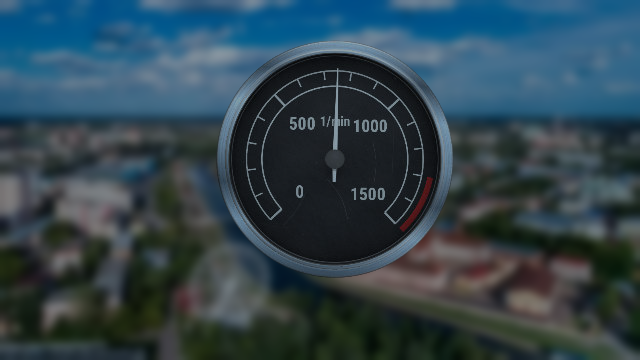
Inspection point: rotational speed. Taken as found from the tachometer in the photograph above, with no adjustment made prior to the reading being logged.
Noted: 750 rpm
